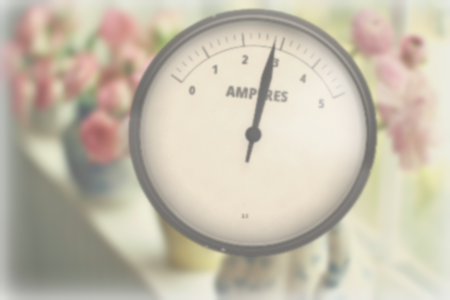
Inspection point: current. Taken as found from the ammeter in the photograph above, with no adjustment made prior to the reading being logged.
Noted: 2.8 A
